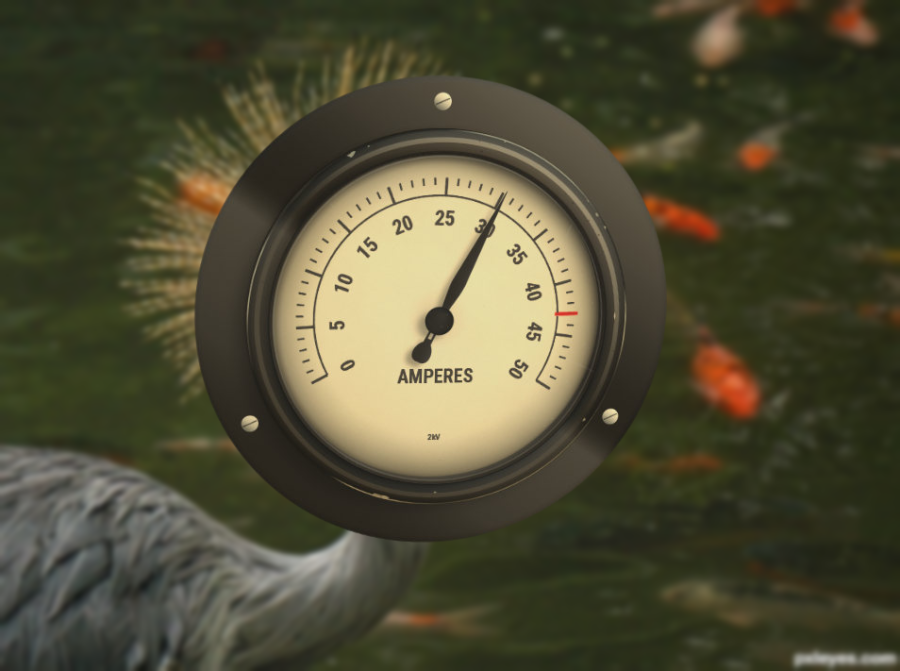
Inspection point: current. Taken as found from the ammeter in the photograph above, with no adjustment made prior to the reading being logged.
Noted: 30 A
